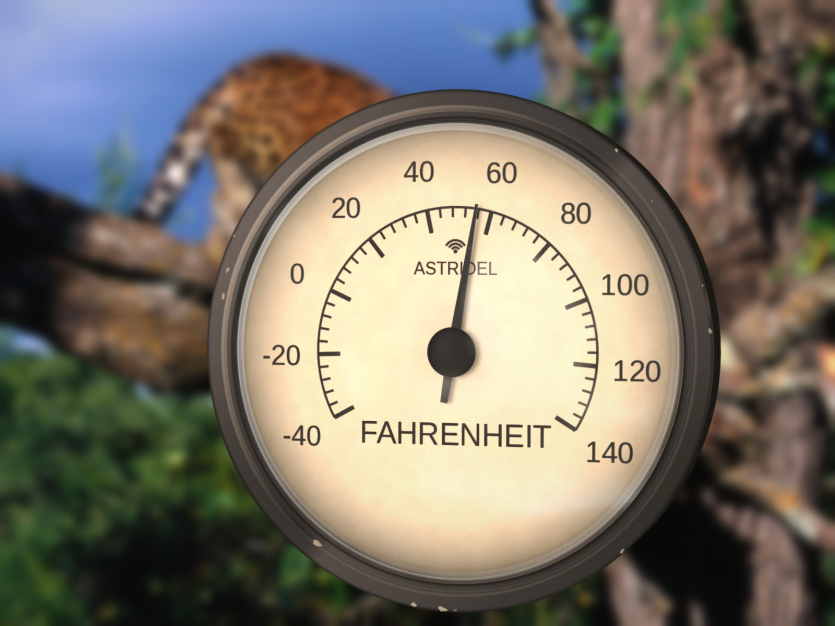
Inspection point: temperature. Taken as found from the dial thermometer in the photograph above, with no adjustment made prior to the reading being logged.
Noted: 56 °F
